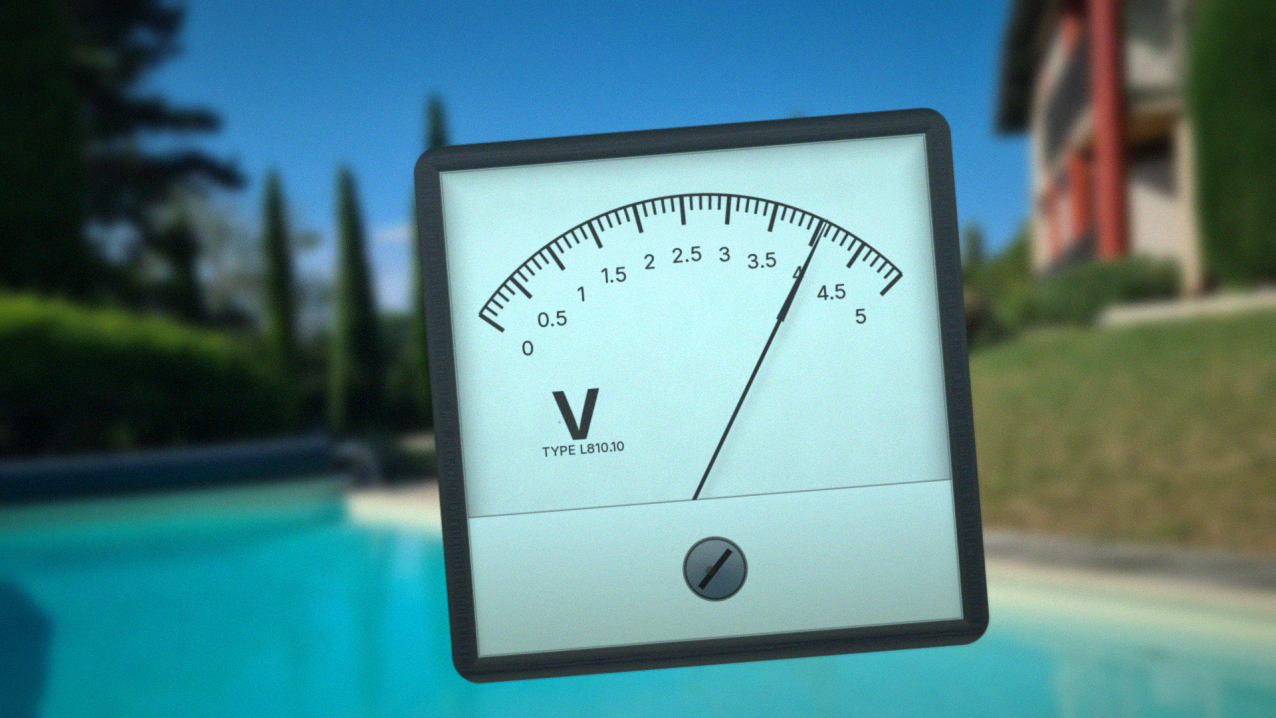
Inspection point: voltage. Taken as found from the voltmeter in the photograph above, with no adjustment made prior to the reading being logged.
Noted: 4.05 V
